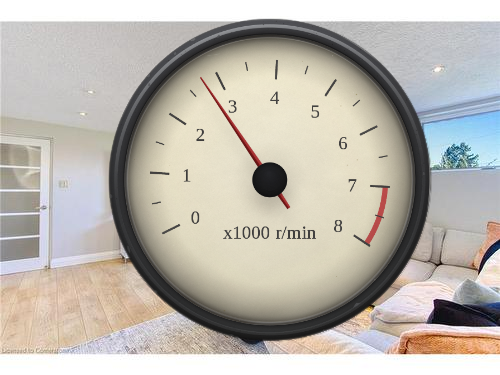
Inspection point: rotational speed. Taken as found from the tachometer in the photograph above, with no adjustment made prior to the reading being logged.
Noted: 2750 rpm
